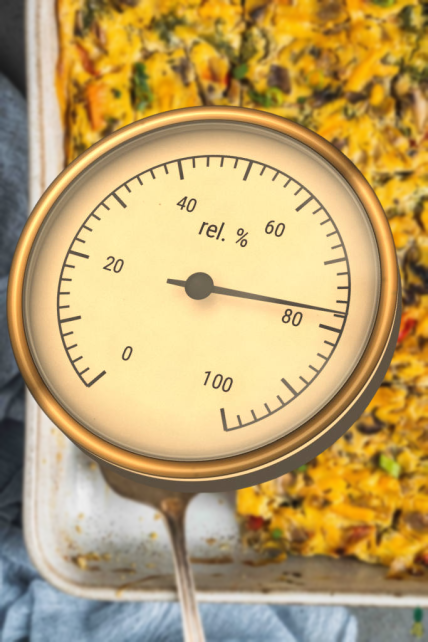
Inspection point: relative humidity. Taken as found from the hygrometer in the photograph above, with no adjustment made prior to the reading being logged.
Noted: 78 %
